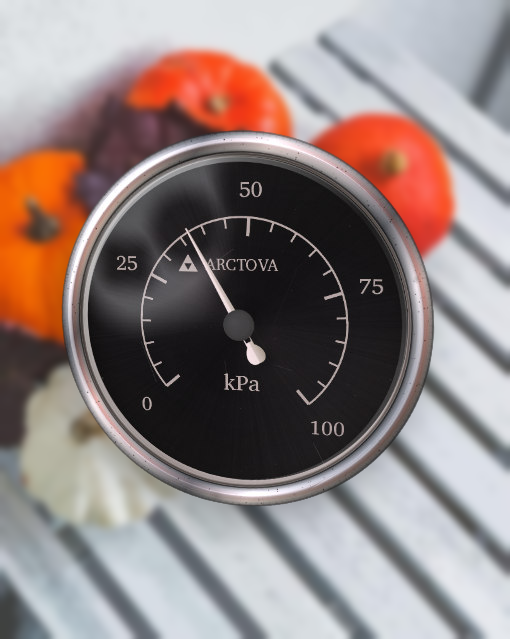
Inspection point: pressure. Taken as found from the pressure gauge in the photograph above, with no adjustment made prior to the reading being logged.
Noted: 37.5 kPa
